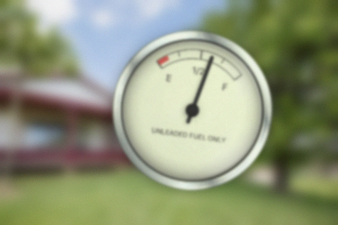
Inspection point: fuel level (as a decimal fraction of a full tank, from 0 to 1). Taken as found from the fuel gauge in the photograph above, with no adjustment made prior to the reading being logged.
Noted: 0.625
